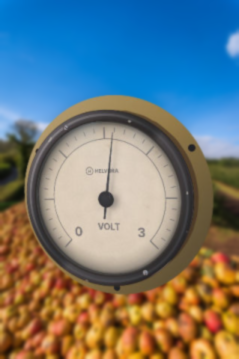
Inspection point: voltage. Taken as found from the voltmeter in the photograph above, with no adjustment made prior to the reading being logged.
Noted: 1.6 V
